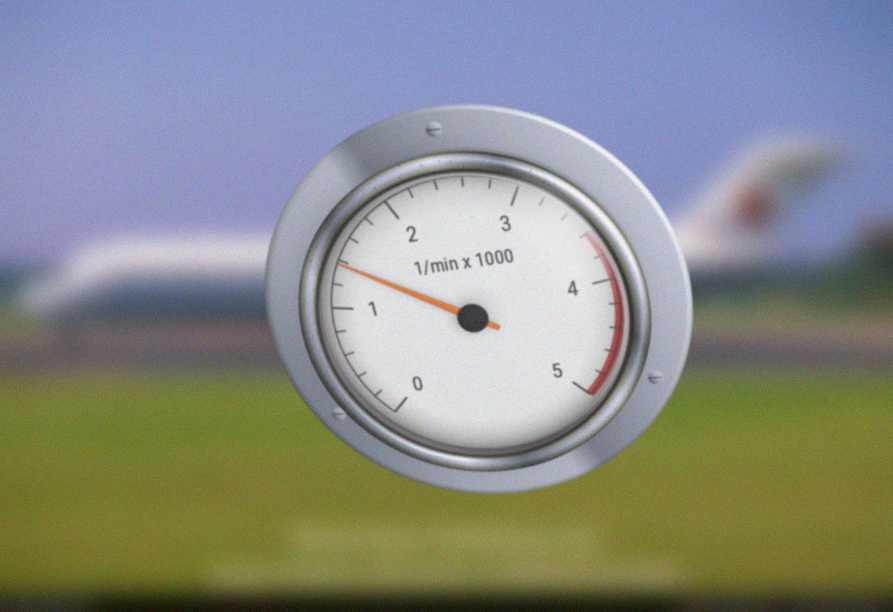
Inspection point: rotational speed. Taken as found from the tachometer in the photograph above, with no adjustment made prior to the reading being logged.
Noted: 1400 rpm
